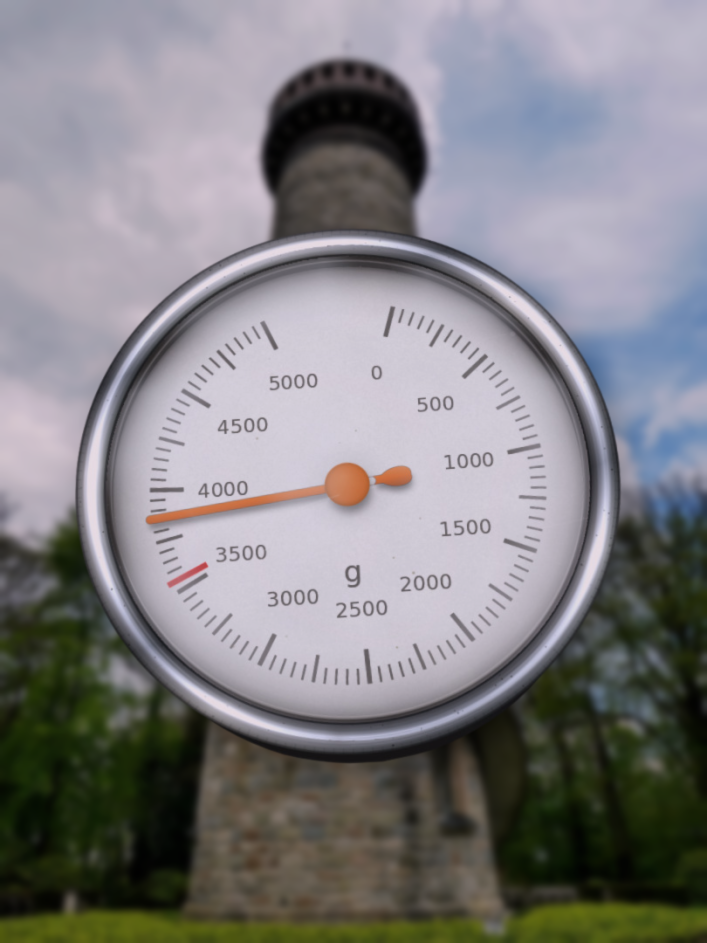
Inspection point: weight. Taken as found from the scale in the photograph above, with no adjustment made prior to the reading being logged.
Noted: 3850 g
